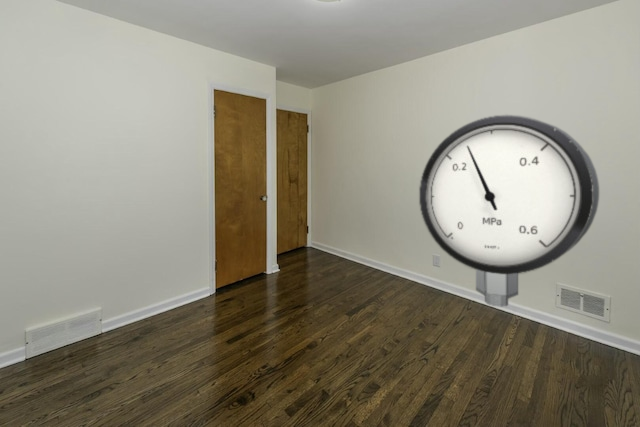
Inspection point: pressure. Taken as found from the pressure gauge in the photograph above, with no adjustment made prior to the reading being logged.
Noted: 0.25 MPa
